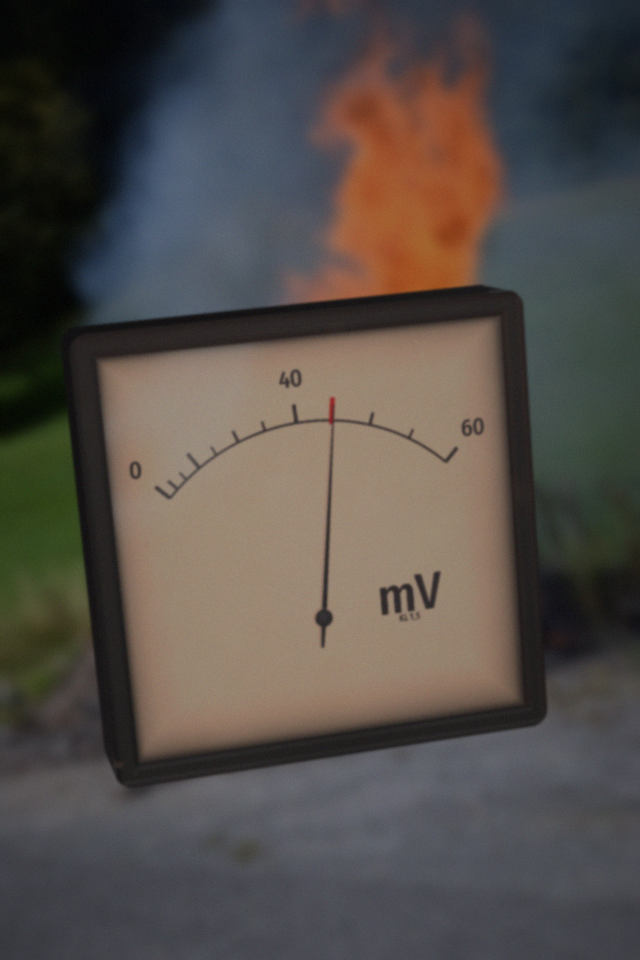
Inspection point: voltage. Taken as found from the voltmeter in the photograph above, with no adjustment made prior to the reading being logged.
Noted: 45 mV
